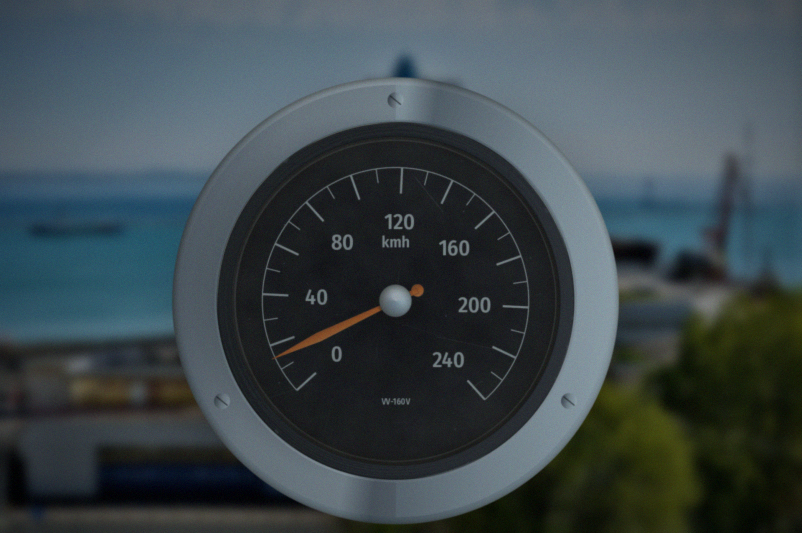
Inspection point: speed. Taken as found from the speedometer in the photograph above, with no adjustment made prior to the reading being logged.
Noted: 15 km/h
